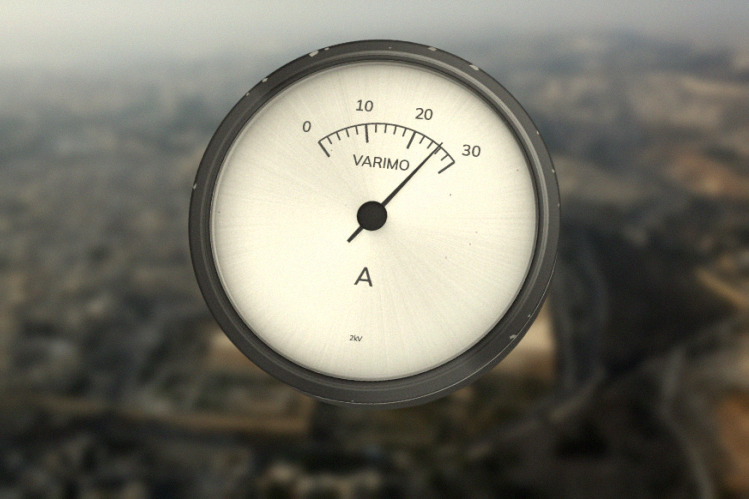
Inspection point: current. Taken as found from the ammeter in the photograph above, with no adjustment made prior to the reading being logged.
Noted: 26 A
